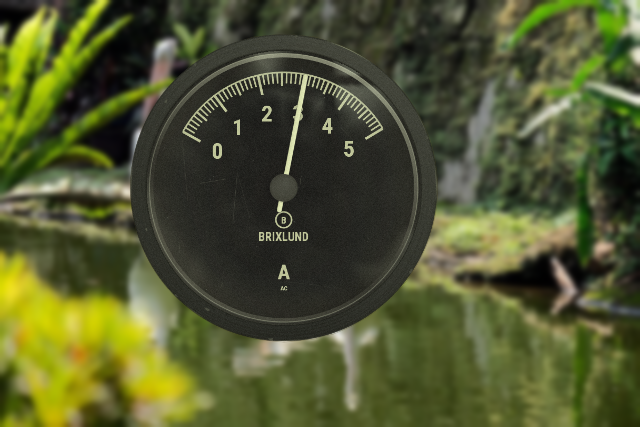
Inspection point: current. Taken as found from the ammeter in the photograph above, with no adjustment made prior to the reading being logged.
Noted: 3 A
